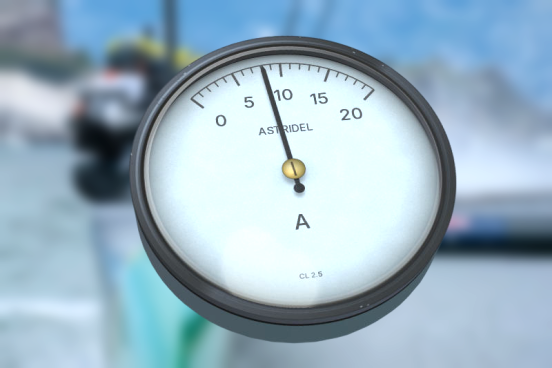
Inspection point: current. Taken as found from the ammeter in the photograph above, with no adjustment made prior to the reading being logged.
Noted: 8 A
